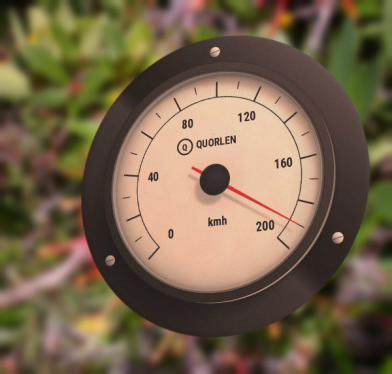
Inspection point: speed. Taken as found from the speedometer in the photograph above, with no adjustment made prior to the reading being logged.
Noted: 190 km/h
